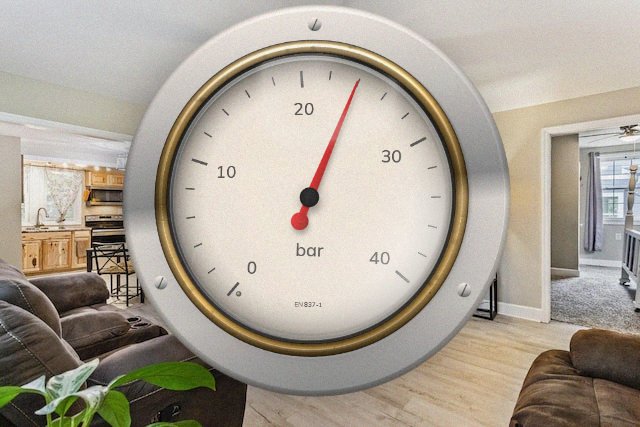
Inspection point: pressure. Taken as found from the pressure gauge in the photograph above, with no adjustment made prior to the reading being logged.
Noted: 24 bar
